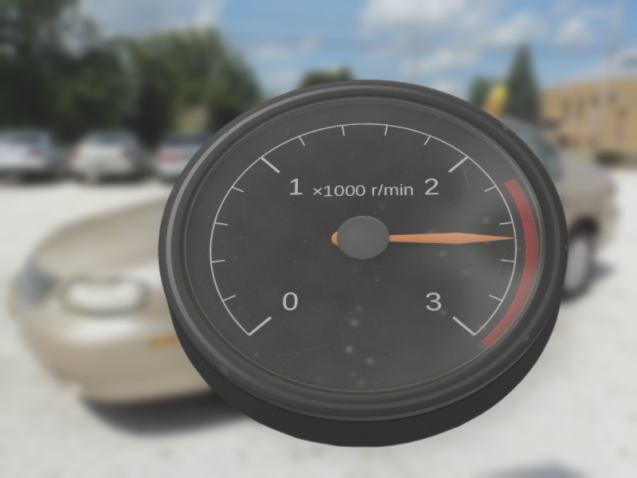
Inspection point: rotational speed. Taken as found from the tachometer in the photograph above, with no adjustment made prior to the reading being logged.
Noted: 2500 rpm
